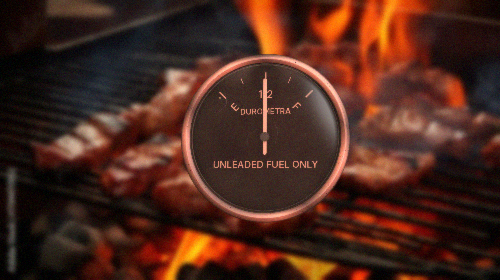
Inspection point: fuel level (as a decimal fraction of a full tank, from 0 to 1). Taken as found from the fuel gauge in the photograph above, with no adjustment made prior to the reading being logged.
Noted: 0.5
